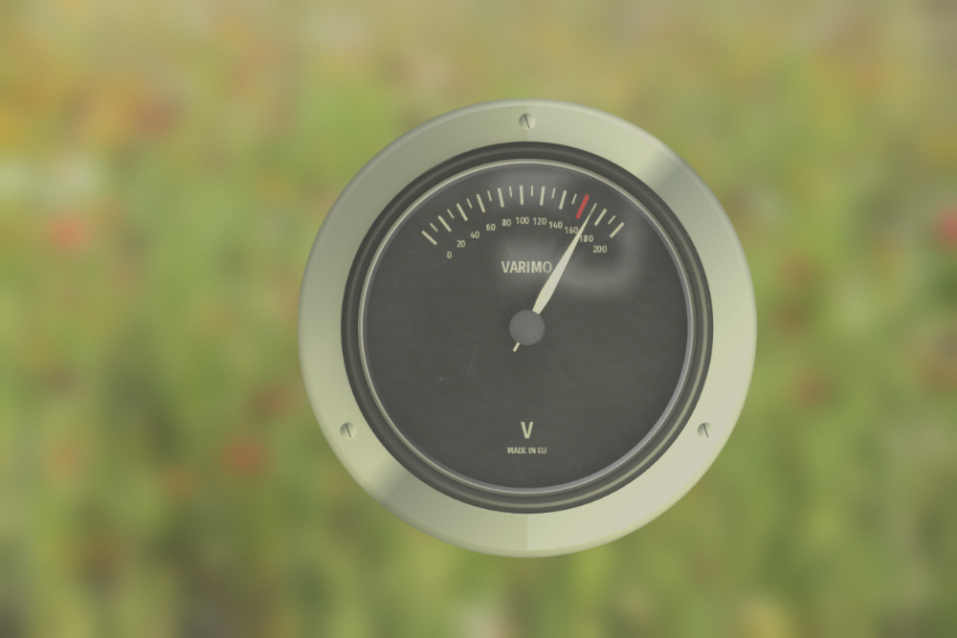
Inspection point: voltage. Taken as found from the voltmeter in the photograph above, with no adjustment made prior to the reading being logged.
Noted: 170 V
